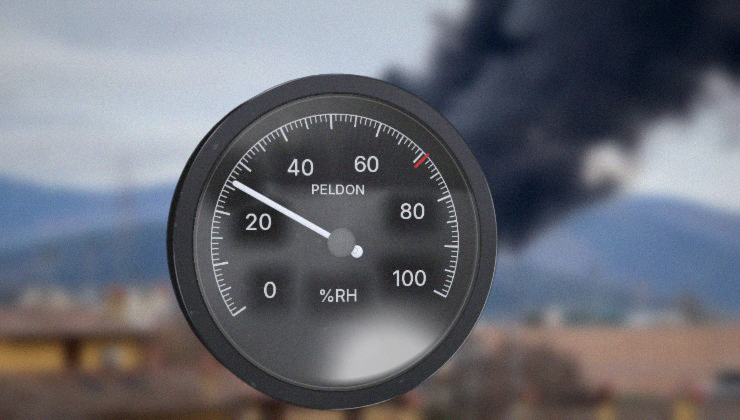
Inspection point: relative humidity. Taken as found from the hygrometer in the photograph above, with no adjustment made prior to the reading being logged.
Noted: 26 %
